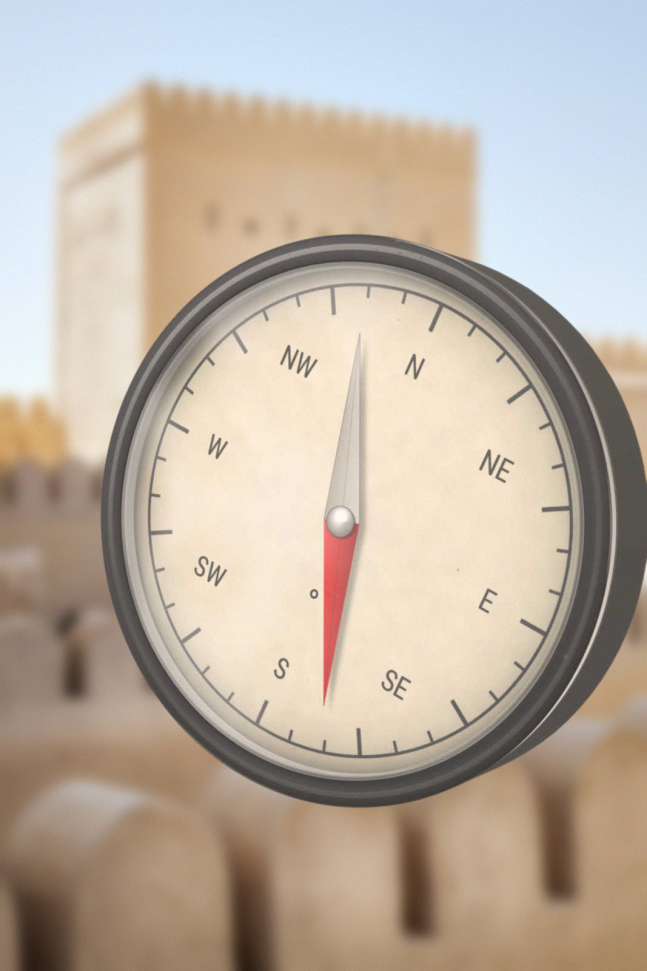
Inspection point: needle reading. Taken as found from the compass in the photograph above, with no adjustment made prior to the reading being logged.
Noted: 160 °
